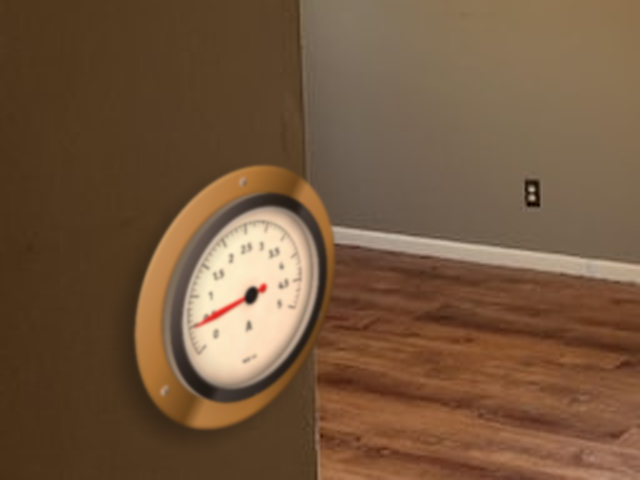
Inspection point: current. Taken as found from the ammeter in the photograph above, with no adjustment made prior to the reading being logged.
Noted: 0.5 A
